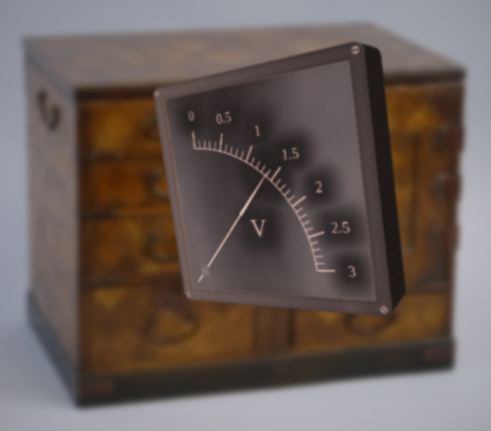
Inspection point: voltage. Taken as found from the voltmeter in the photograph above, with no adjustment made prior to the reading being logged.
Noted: 1.4 V
